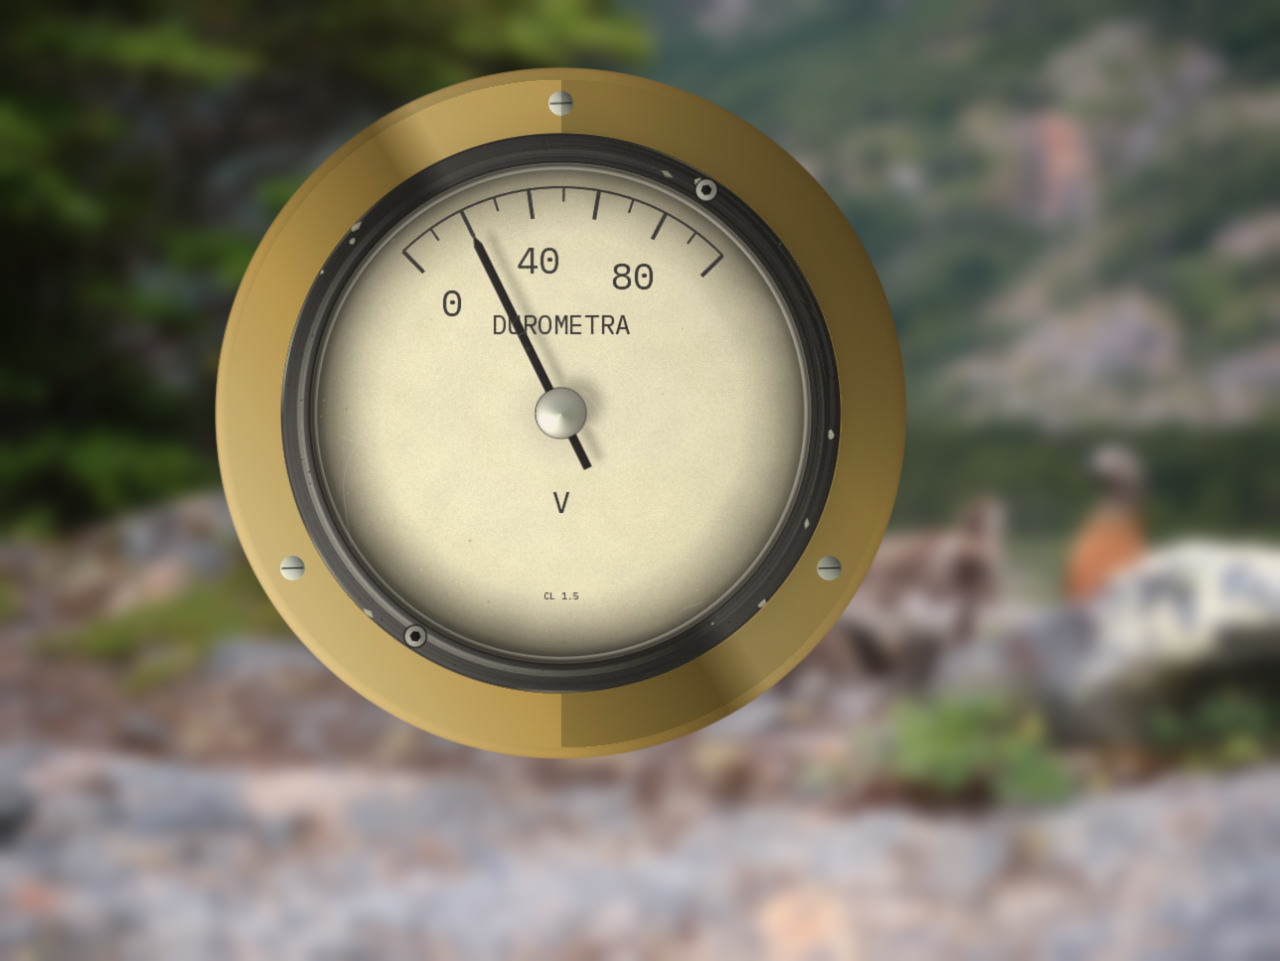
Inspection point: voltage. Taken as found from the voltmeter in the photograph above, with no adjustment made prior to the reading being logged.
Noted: 20 V
